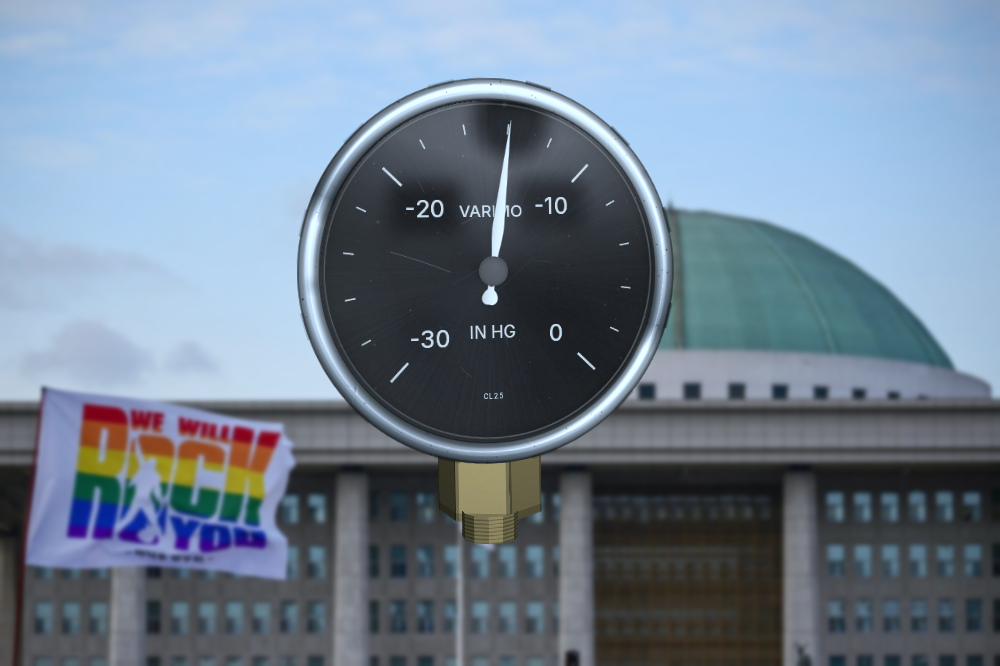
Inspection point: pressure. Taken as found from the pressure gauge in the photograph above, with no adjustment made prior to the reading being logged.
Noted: -14 inHg
